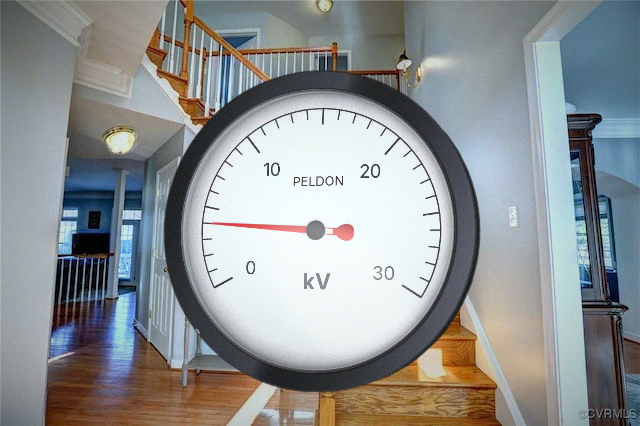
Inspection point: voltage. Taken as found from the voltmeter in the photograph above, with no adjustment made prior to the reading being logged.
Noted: 4 kV
